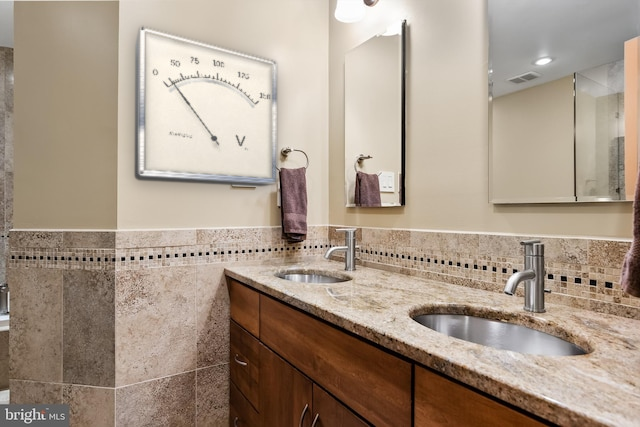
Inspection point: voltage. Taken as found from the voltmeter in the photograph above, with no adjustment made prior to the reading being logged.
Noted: 25 V
